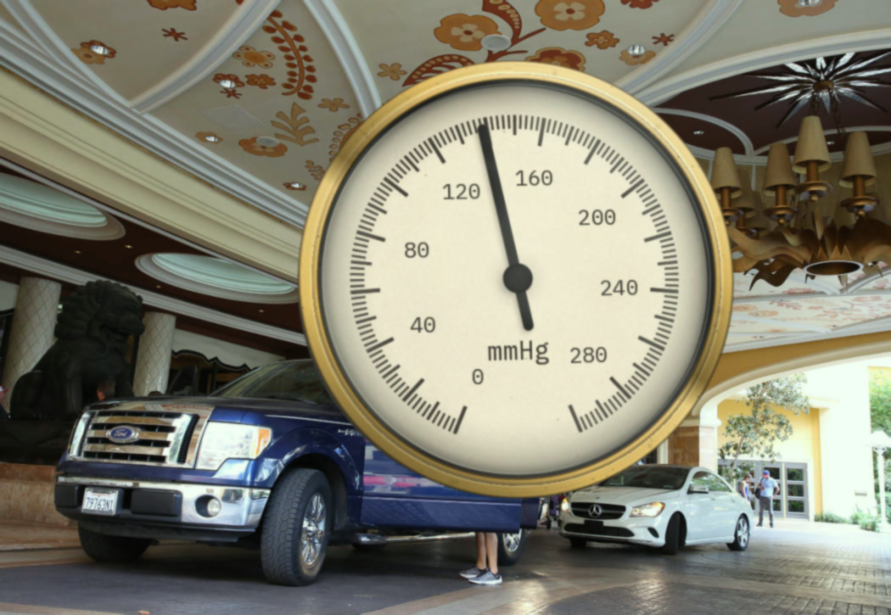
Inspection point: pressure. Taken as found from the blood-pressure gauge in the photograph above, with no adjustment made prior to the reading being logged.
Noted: 138 mmHg
